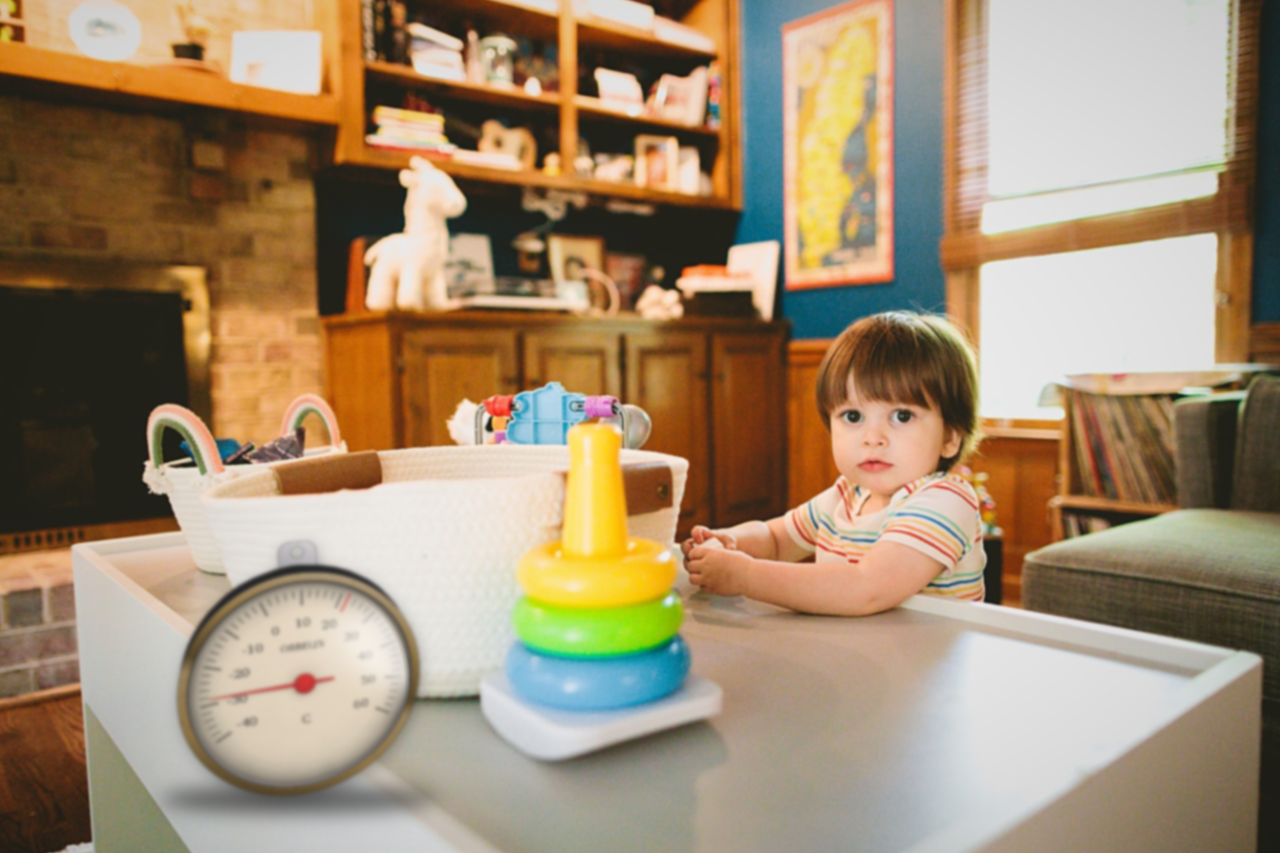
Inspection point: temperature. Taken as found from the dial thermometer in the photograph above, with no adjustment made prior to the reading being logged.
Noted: -28 °C
